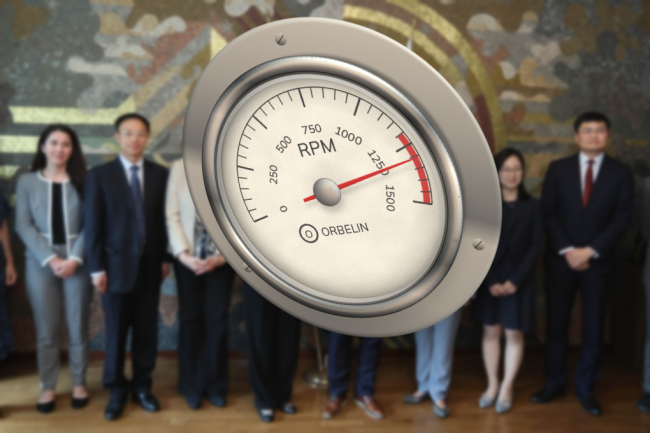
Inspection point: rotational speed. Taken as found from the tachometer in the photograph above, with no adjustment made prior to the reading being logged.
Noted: 1300 rpm
